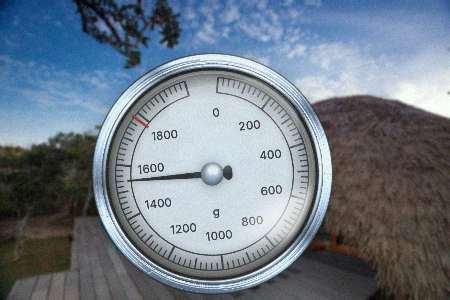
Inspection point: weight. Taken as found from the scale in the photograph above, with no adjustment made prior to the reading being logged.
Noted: 1540 g
